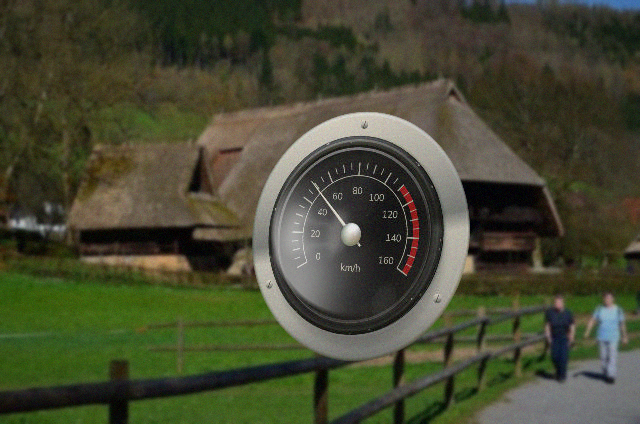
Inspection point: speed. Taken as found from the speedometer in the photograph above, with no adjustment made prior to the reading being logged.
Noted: 50 km/h
